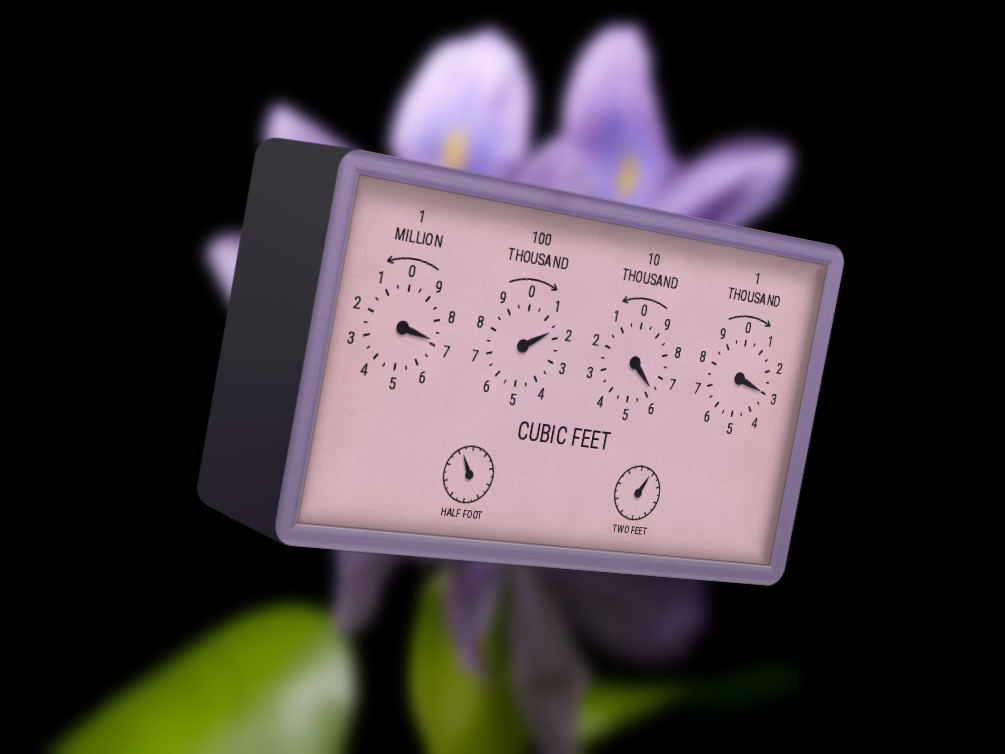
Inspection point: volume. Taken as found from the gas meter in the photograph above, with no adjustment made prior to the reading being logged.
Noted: 716300 ft³
